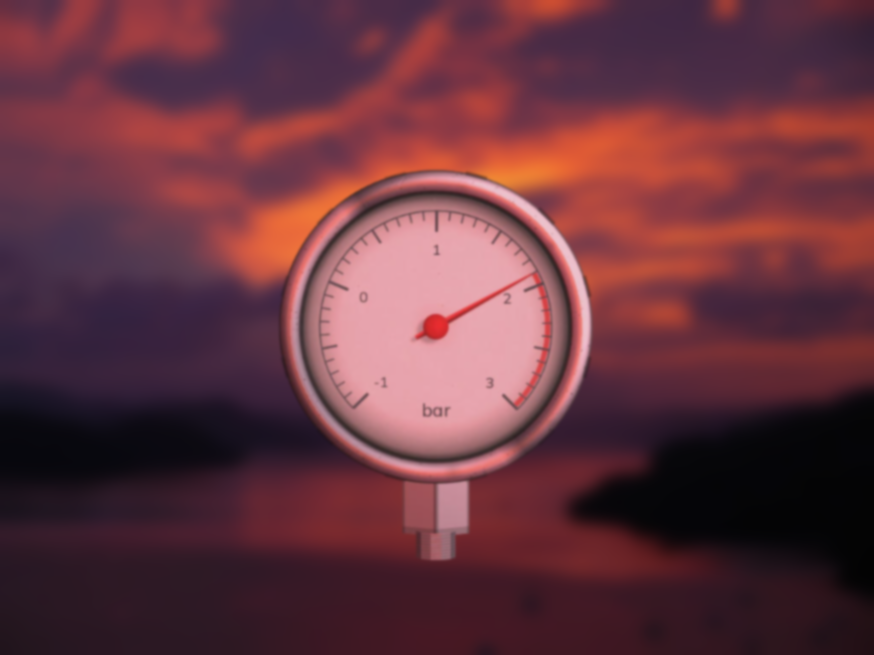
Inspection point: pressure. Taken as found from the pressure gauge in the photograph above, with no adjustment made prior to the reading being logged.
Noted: 1.9 bar
